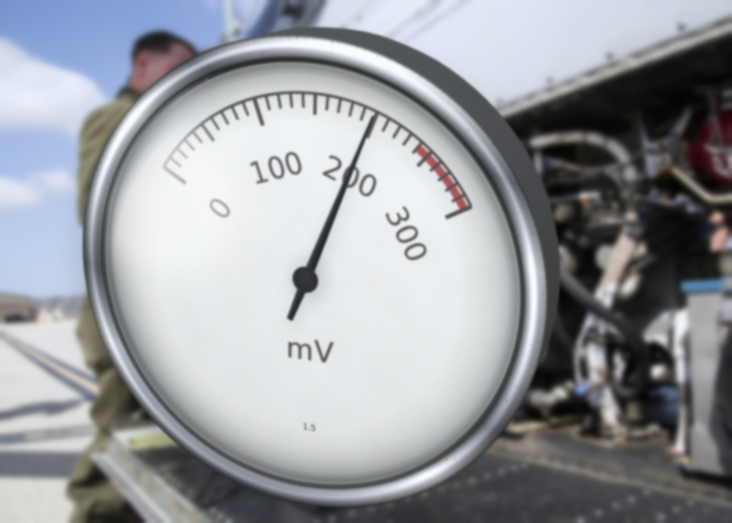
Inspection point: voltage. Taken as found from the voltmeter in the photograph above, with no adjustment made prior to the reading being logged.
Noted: 200 mV
